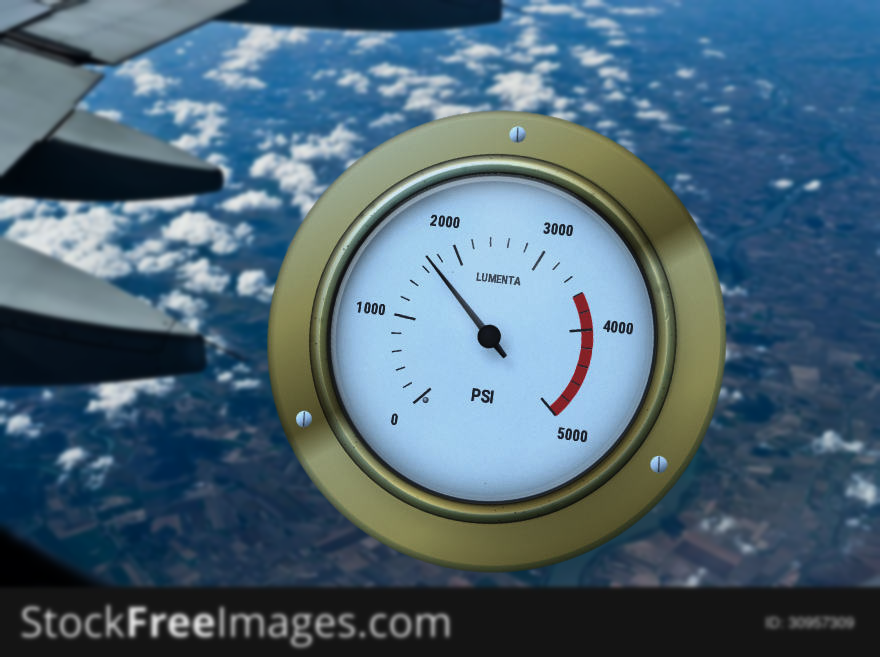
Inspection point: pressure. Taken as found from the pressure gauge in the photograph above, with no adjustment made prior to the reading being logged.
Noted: 1700 psi
